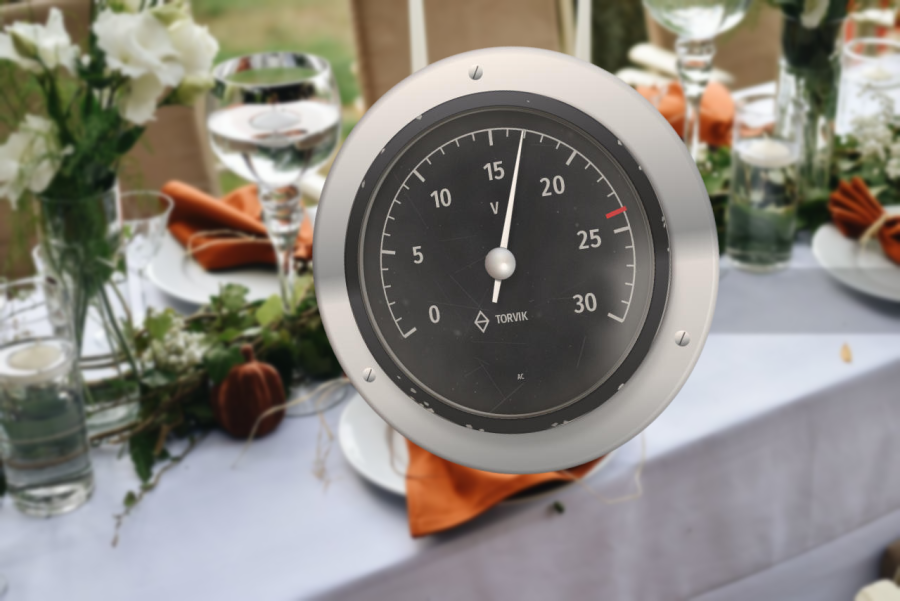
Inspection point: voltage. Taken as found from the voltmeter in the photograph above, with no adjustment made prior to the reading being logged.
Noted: 17 V
